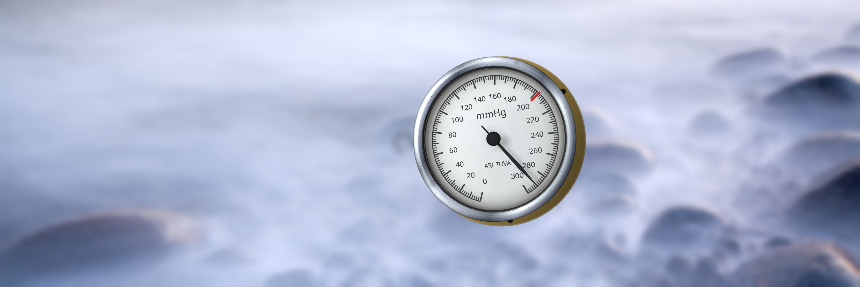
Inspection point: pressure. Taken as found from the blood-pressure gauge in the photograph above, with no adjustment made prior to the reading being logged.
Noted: 290 mmHg
